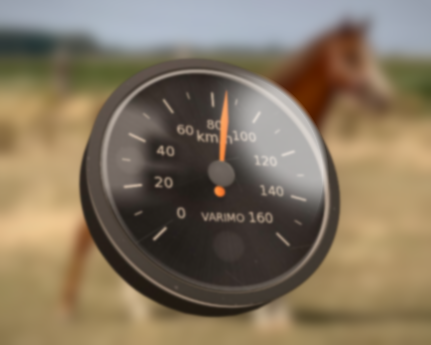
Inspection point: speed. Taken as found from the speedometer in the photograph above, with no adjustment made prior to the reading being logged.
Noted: 85 km/h
